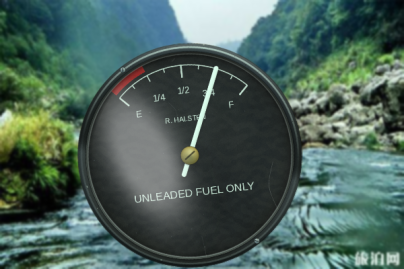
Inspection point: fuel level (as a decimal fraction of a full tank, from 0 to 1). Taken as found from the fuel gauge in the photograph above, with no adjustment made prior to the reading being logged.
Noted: 0.75
